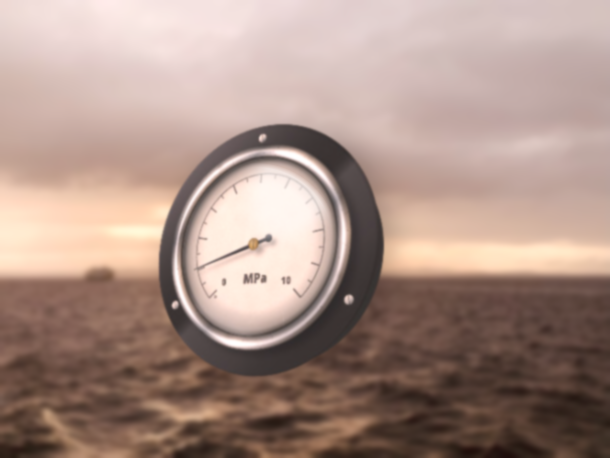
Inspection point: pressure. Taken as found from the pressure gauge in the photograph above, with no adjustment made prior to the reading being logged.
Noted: 1 MPa
